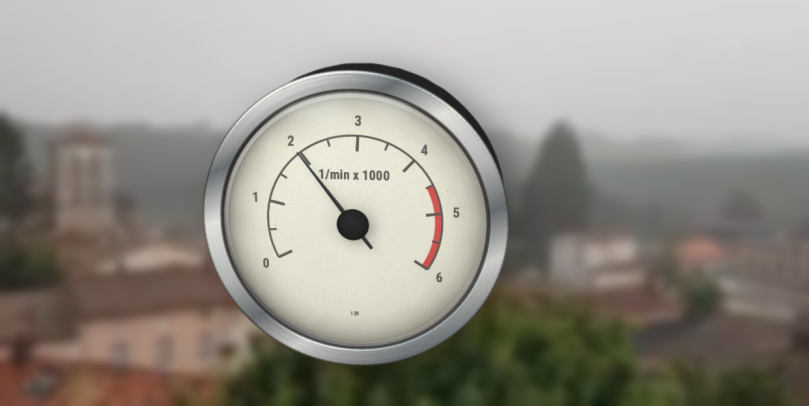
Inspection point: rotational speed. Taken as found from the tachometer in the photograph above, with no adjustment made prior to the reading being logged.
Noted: 2000 rpm
